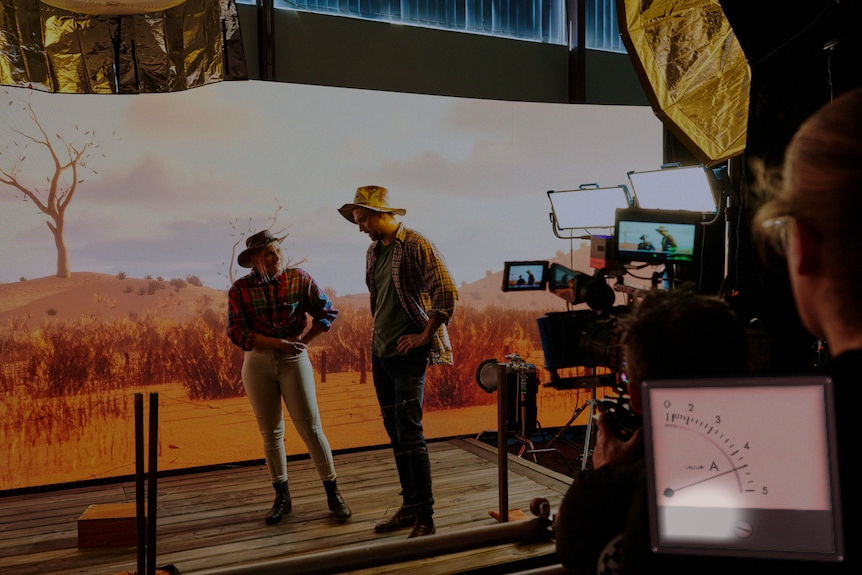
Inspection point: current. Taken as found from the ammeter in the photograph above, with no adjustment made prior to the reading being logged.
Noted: 4.4 A
